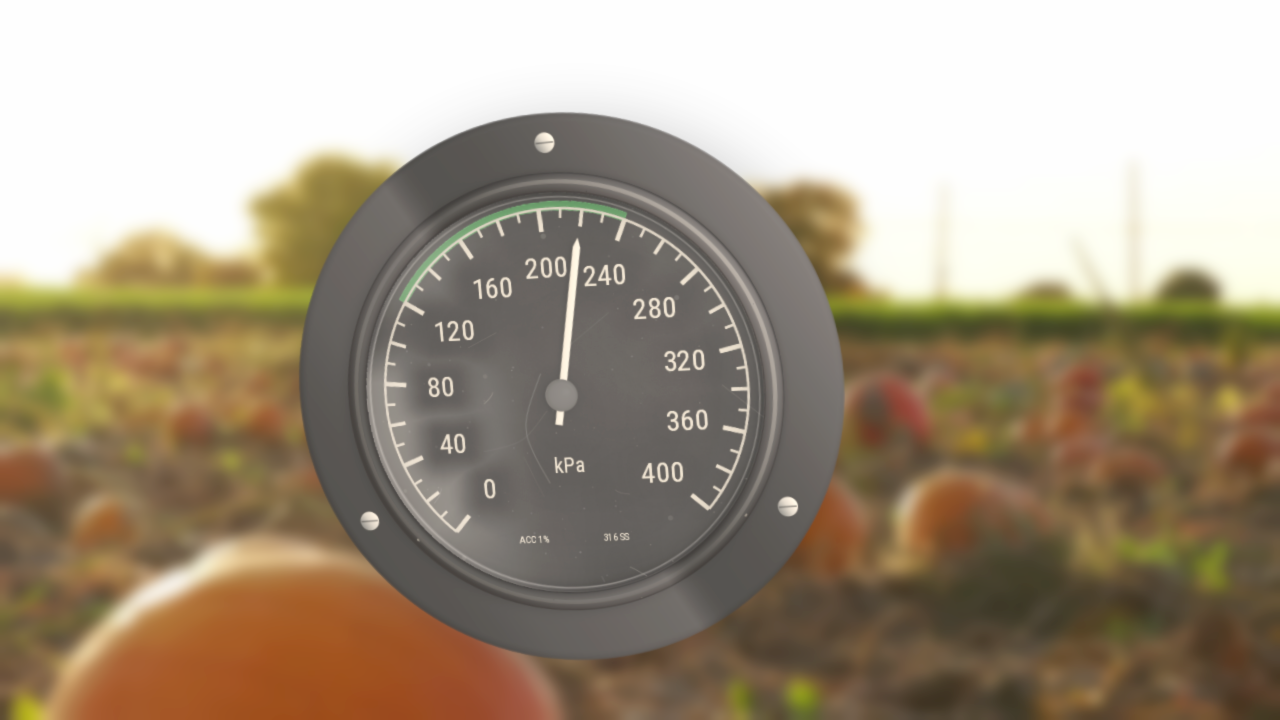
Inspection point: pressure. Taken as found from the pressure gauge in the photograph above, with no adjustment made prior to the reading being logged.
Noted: 220 kPa
